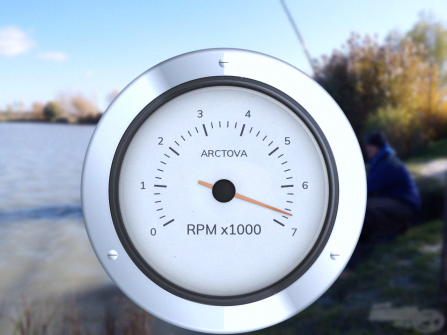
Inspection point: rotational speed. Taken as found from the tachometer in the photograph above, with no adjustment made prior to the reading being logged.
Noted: 6700 rpm
